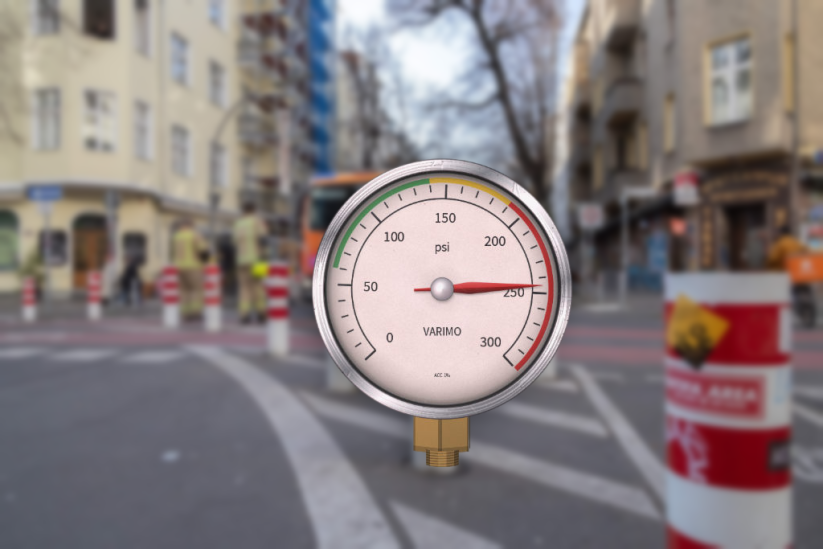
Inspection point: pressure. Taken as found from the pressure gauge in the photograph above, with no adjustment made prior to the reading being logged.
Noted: 245 psi
